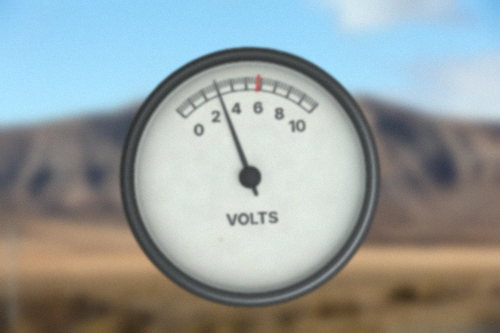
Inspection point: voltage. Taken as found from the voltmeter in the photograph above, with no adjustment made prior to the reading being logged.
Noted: 3 V
